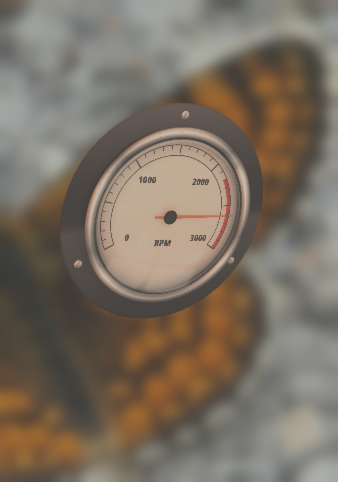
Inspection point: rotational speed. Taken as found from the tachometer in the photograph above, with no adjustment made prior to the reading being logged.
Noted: 2600 rpm
